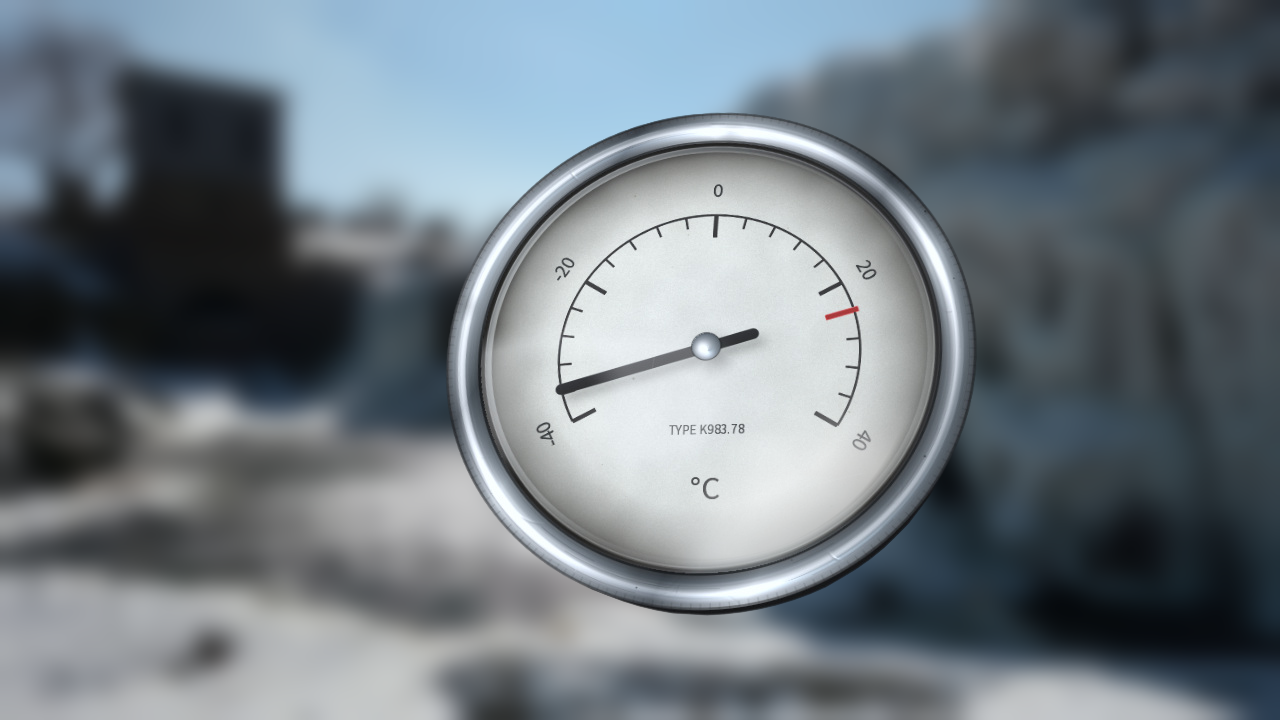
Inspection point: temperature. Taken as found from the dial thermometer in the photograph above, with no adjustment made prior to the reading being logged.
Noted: -36 °C
